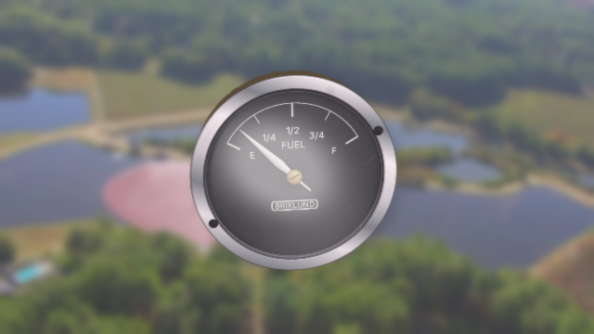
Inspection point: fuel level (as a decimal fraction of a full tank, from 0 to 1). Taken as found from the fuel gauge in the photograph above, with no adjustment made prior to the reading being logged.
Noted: 0.125
